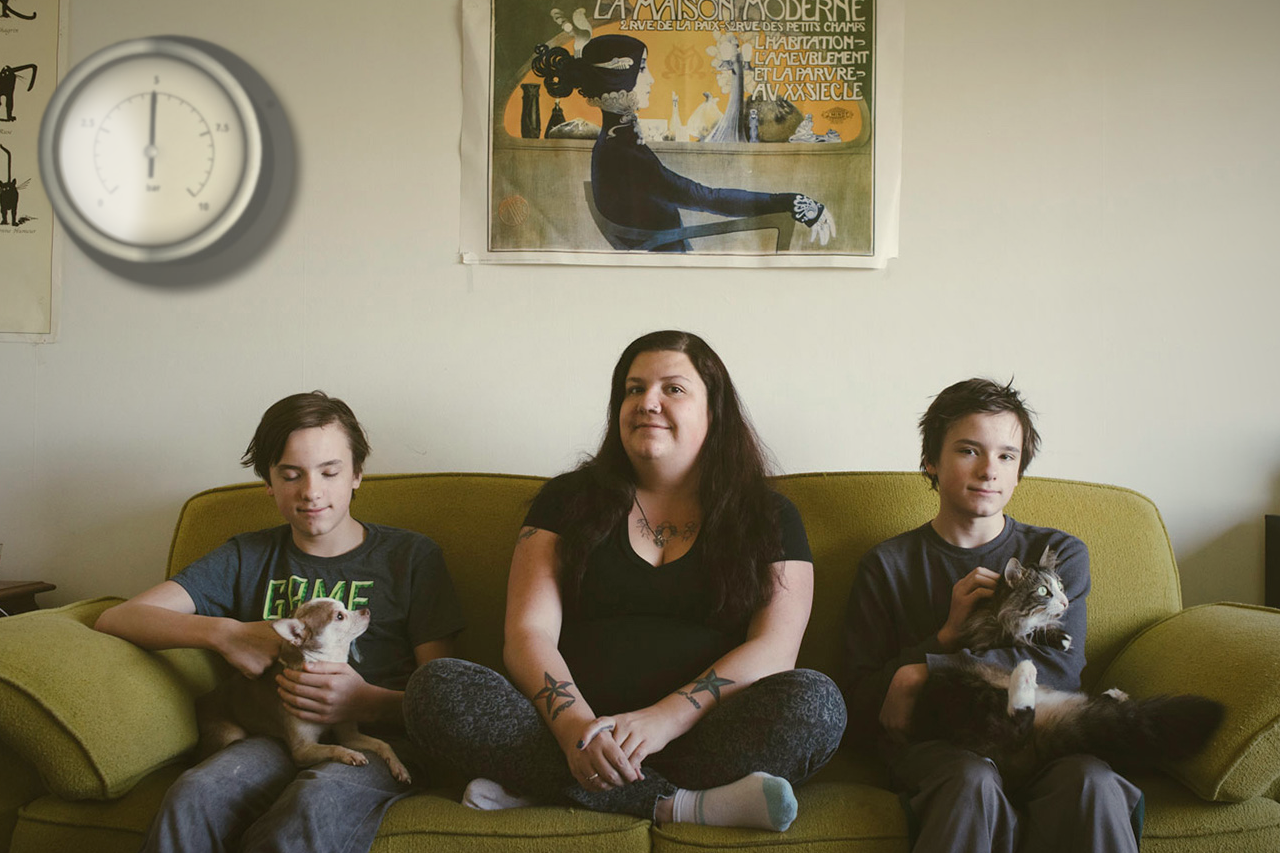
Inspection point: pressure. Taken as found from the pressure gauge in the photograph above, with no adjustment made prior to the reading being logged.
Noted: 5 bar
